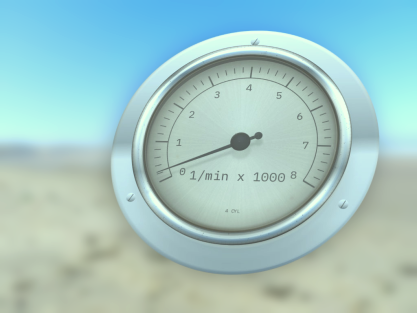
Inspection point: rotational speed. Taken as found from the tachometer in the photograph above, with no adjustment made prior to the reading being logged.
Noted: 200 rpm
